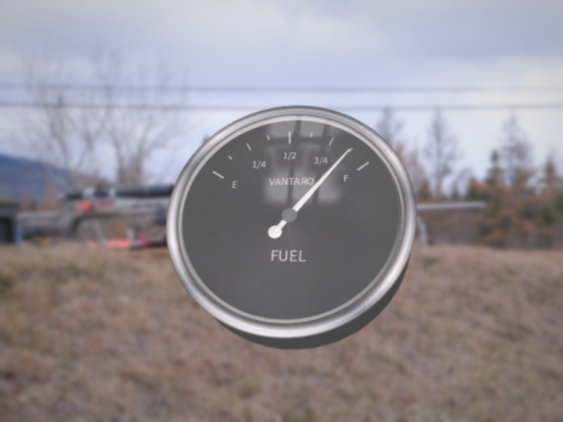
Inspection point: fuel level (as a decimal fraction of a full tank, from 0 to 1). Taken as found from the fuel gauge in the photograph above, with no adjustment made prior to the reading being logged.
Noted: 0.875
